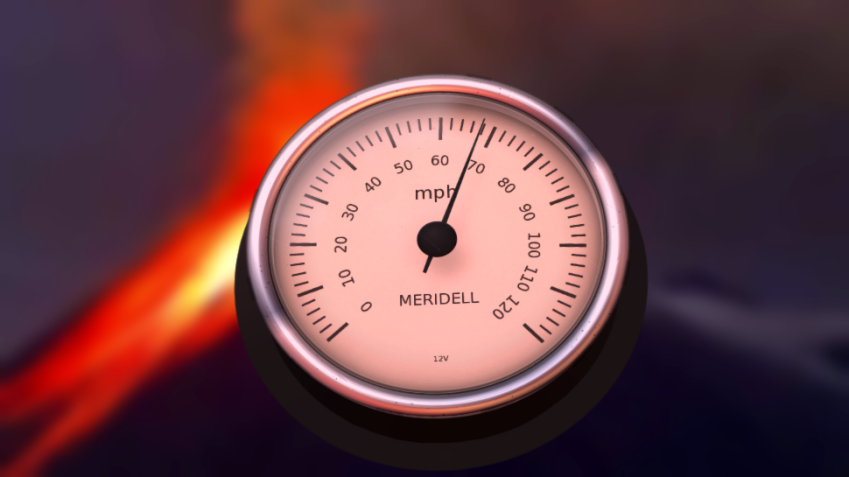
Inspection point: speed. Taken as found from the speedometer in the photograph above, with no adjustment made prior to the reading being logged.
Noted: 68 mph
